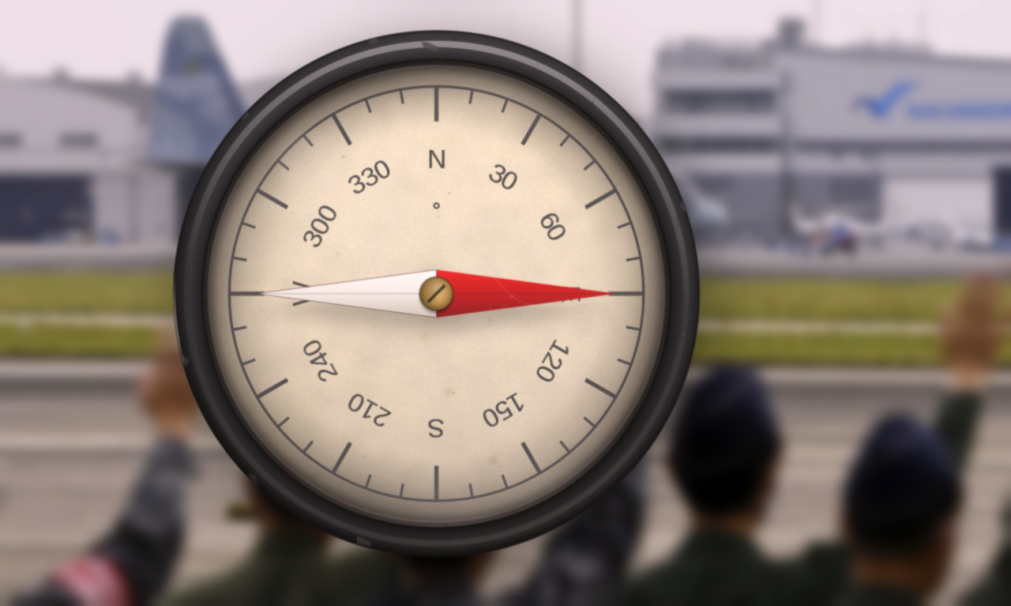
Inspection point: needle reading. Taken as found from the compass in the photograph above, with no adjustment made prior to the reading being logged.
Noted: 90 °
